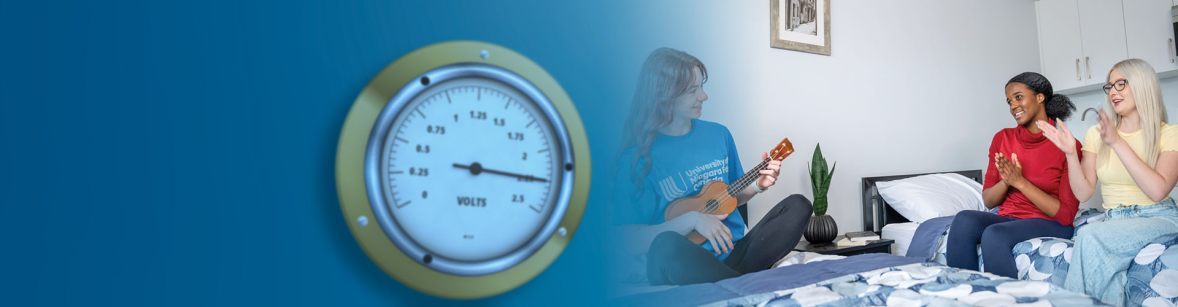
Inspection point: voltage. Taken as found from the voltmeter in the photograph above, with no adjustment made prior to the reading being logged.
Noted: 2.25 V
